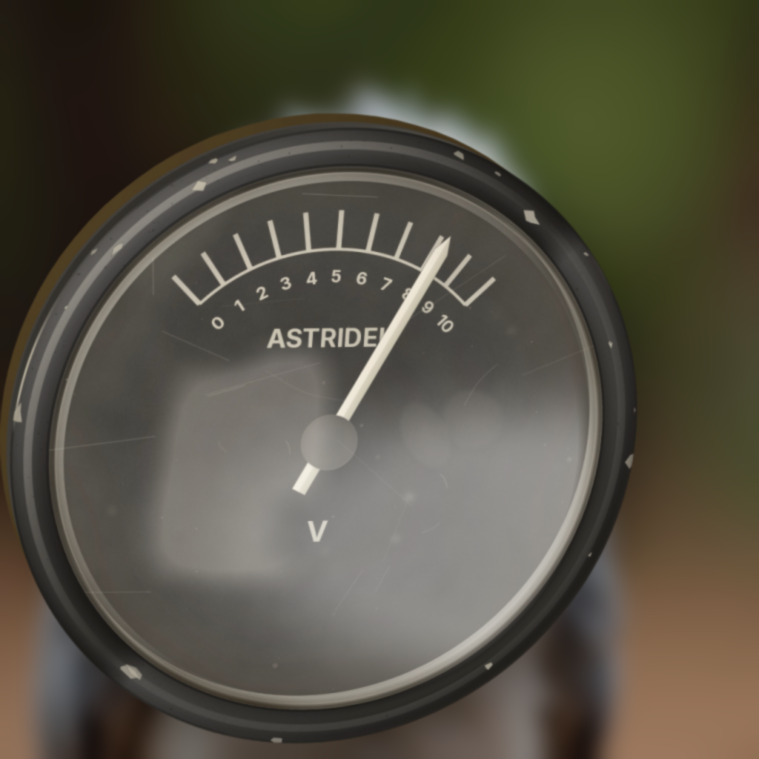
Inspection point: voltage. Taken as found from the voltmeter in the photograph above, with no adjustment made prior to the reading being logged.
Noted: 8 V
